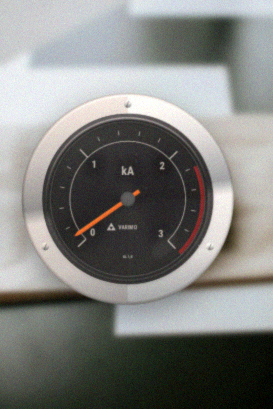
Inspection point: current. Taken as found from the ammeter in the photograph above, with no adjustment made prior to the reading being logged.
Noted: 0.1 kA
